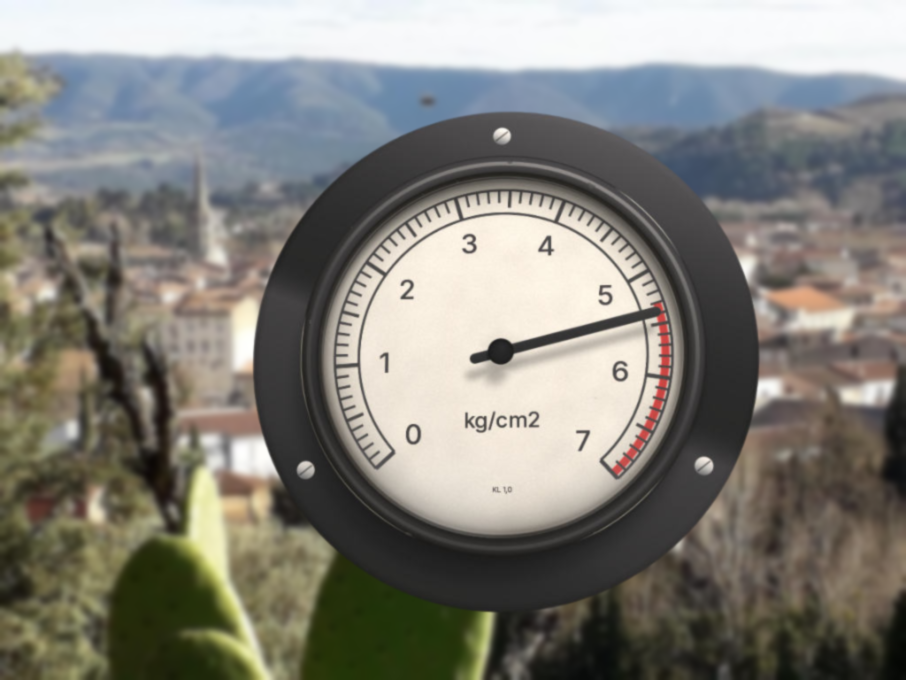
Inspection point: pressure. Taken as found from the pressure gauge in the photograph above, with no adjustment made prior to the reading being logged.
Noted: 5.4 kg/cm²
